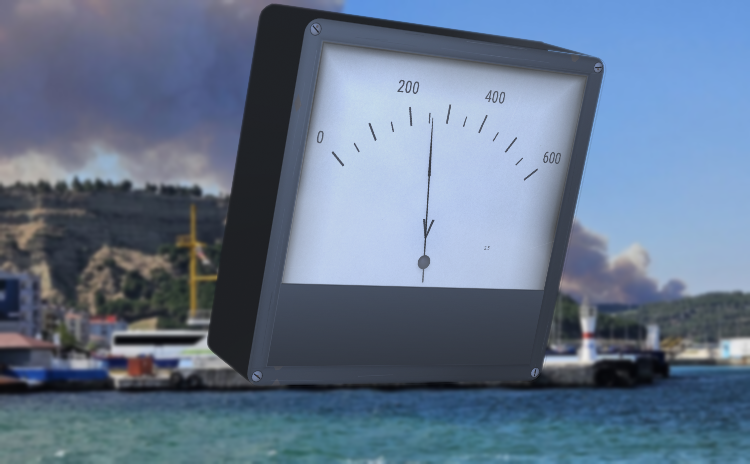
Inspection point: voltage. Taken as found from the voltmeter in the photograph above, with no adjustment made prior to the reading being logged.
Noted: 250 V
